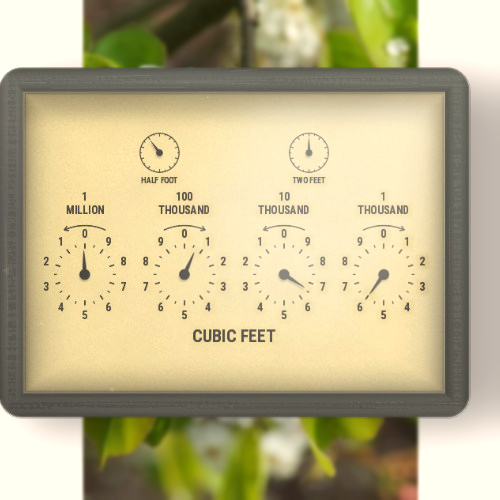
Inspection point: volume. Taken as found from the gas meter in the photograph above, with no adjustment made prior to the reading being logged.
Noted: 6600 ft³
